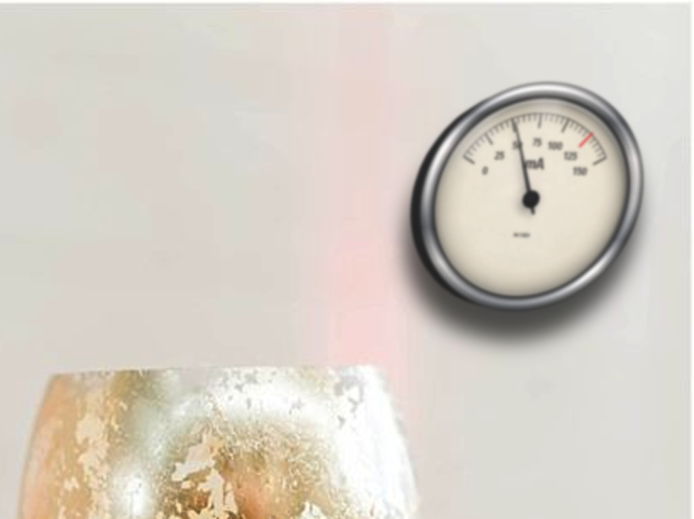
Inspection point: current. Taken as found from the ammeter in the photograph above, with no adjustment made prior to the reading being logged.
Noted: 50 mA
